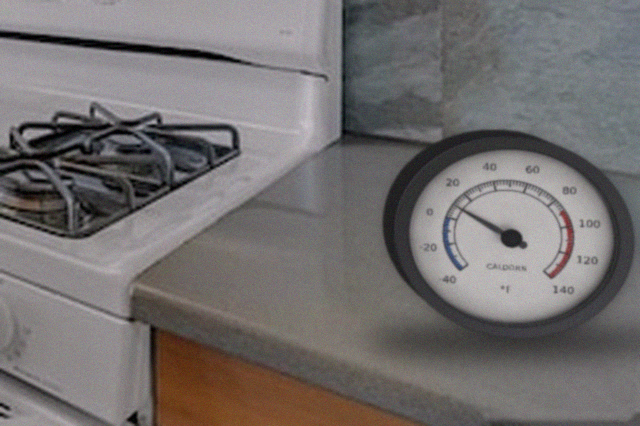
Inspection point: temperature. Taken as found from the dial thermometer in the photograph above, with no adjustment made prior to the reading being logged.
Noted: 10 °F
